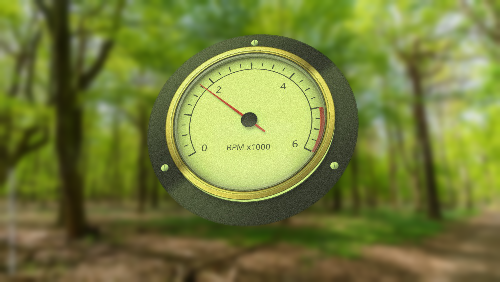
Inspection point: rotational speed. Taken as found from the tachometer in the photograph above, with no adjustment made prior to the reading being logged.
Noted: 1750 rpm
